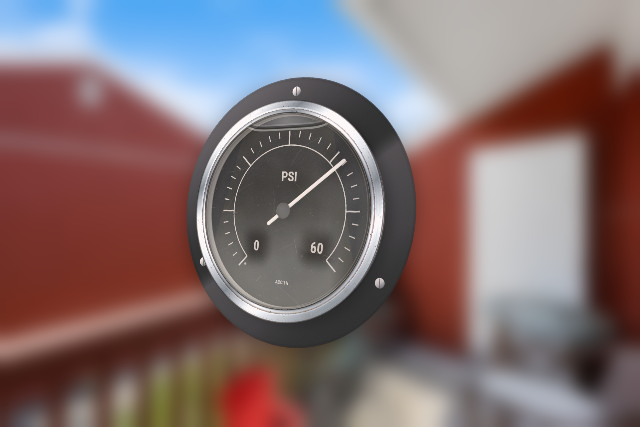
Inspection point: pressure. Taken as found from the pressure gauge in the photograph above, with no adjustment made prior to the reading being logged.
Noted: 42 psi
